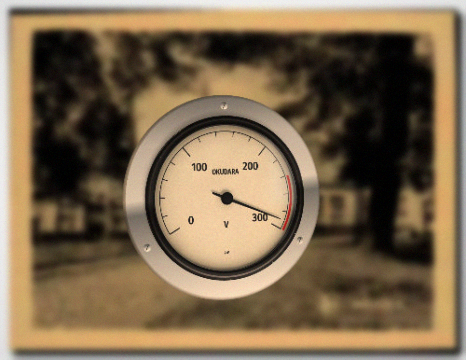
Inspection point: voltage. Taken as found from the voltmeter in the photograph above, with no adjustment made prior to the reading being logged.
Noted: 290 V
